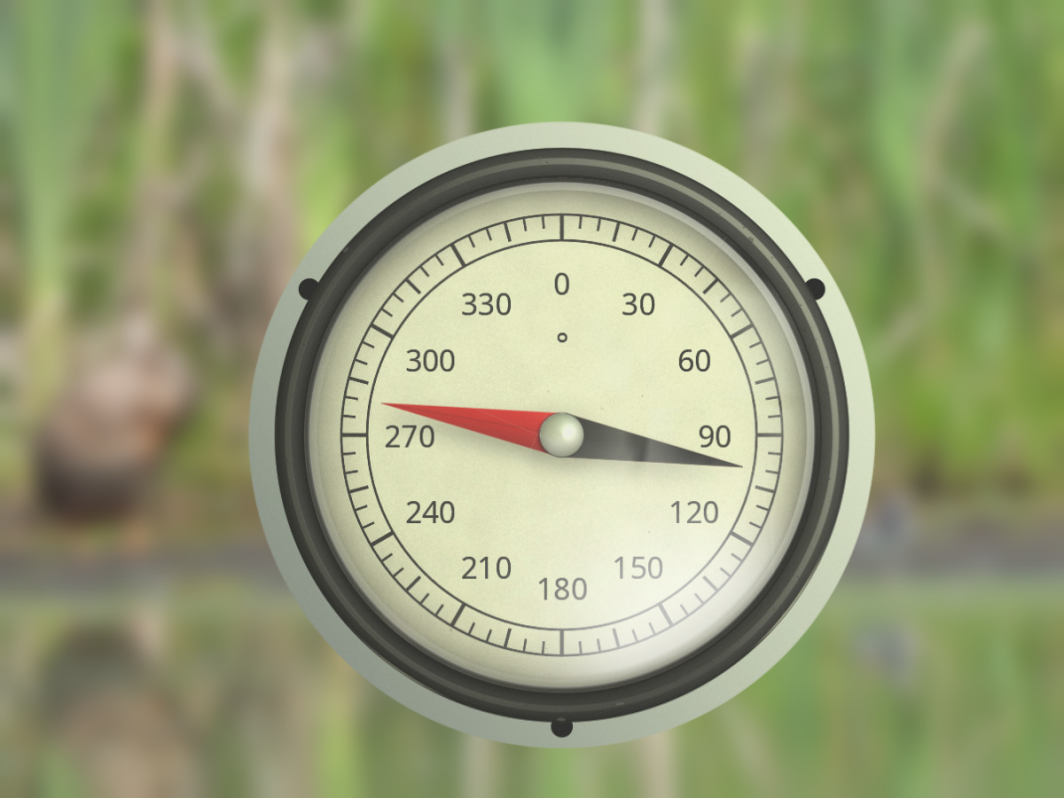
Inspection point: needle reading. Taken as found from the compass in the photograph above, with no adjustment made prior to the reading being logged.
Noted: 280 °
